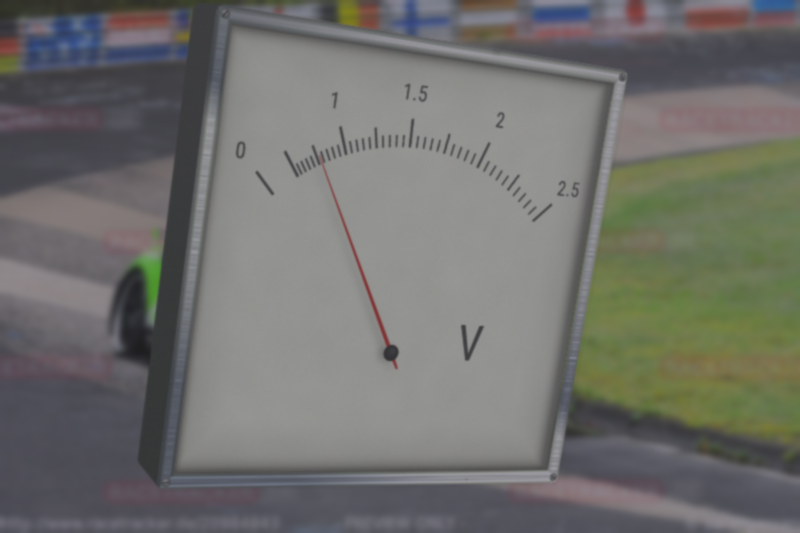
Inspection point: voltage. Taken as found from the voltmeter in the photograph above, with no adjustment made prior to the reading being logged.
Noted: 0.75 V
